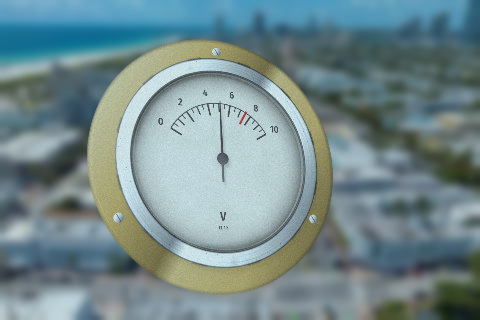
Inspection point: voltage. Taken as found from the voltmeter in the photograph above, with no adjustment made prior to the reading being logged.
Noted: 5 V
